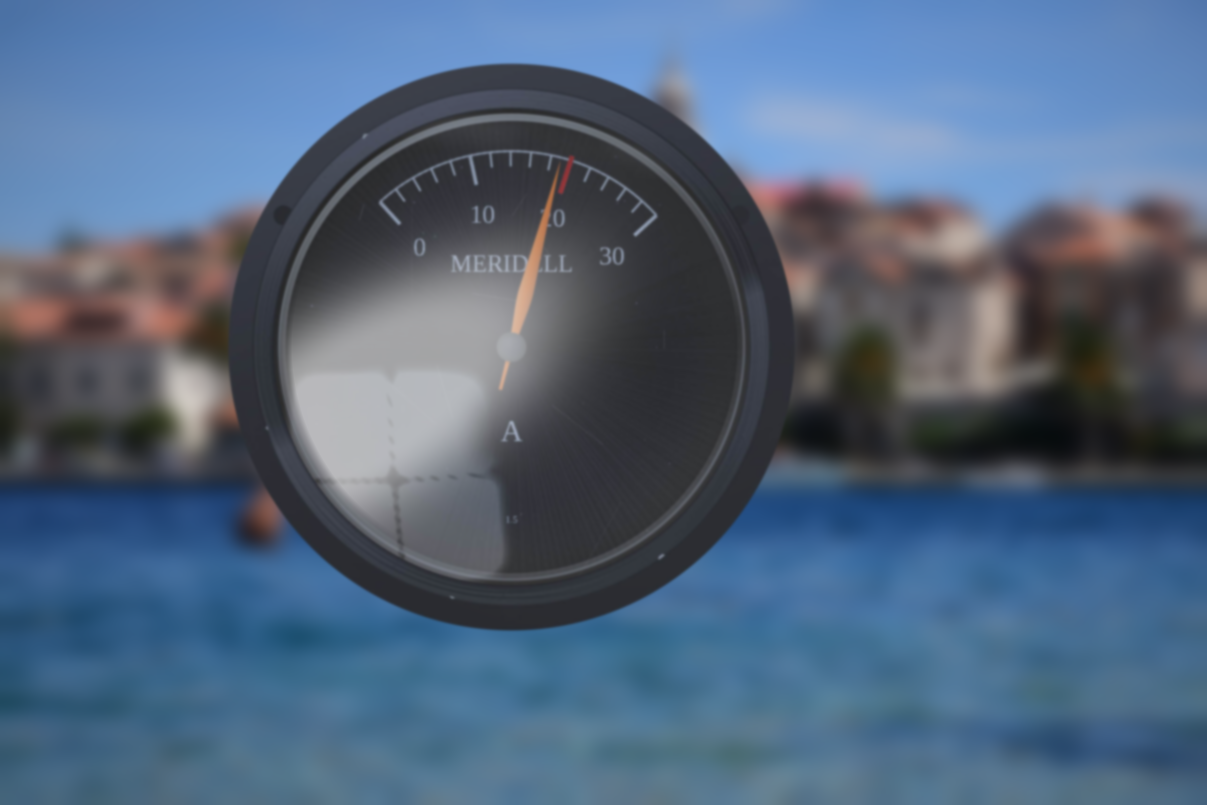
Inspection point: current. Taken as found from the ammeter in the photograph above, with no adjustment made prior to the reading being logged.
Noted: 19 A
